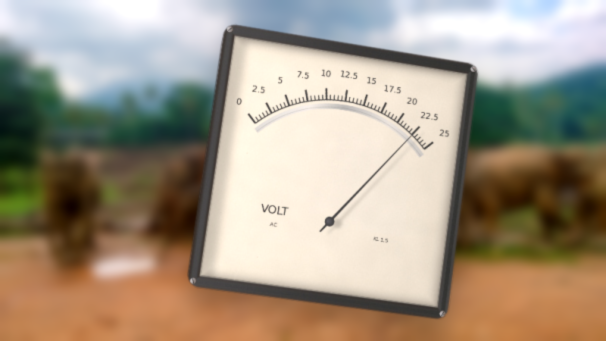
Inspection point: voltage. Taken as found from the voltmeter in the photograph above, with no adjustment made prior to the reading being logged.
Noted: 22.5 V
